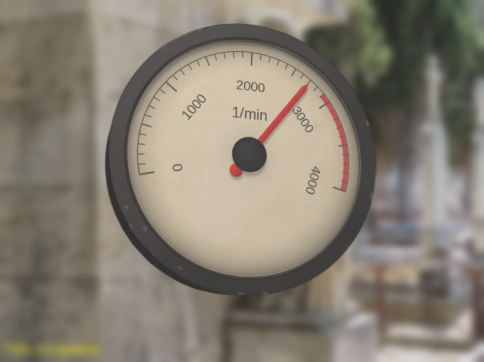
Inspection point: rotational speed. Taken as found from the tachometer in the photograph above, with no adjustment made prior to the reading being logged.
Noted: 2700 rpm
